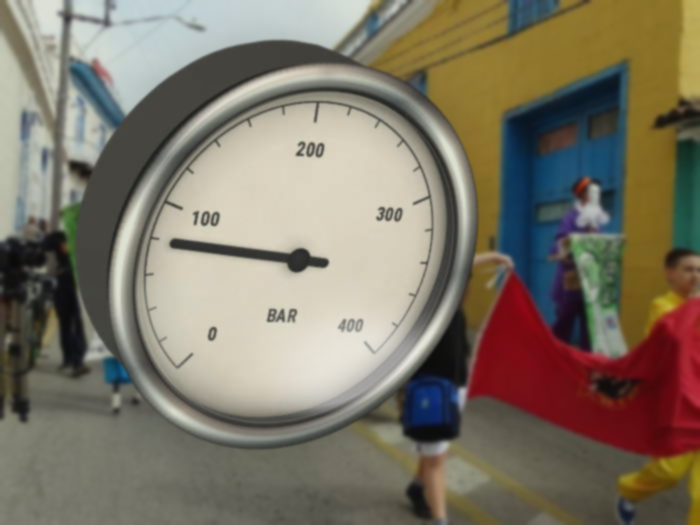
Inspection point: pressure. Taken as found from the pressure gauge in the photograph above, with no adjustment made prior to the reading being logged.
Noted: 80 bar
